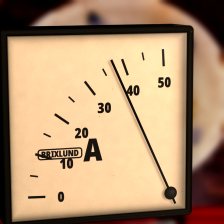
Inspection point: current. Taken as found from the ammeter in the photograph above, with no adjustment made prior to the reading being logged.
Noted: 37.5 A
